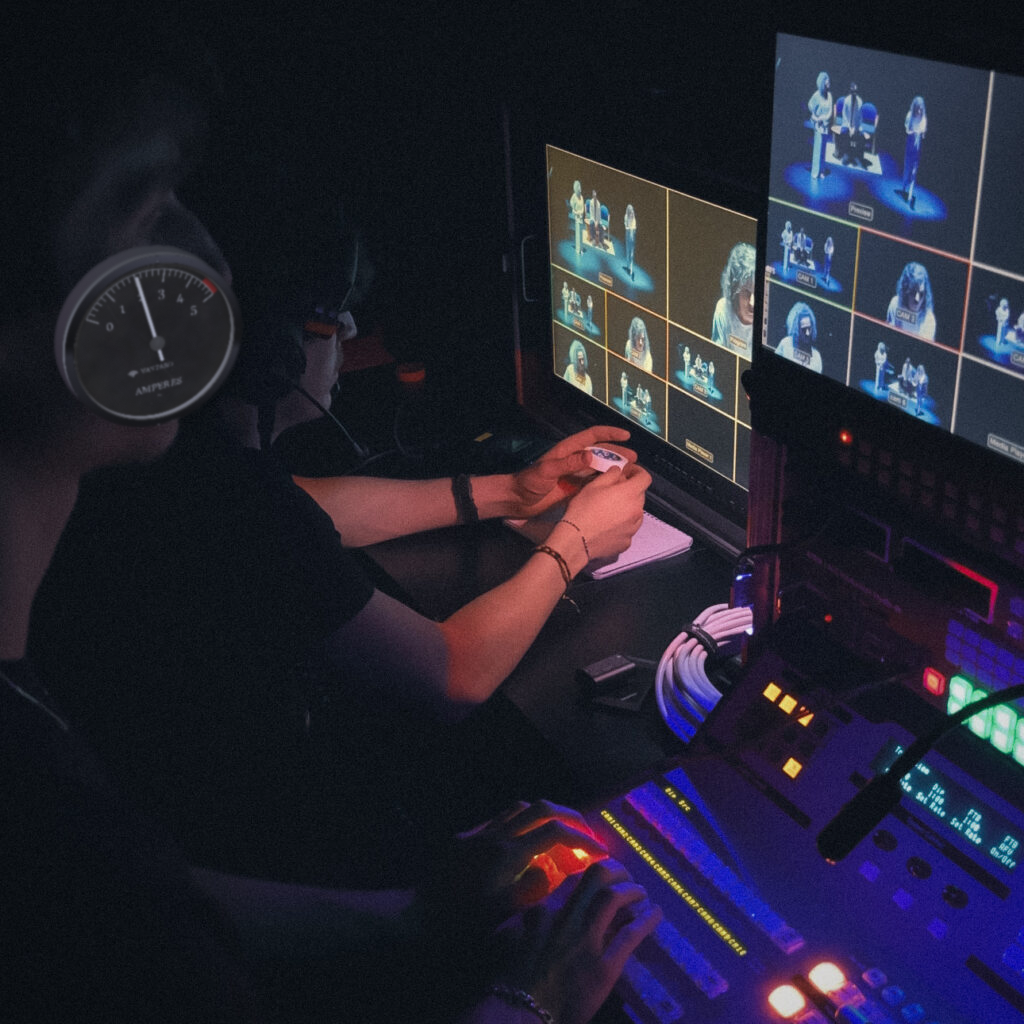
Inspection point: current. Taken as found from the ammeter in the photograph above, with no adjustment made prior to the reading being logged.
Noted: 2 A
